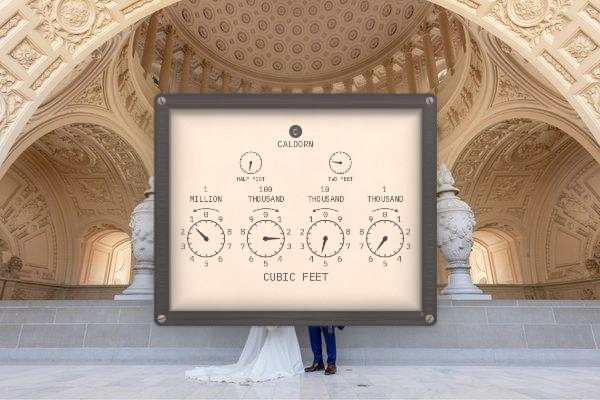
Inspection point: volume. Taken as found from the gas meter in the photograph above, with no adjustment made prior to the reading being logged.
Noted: 124600 ft³
